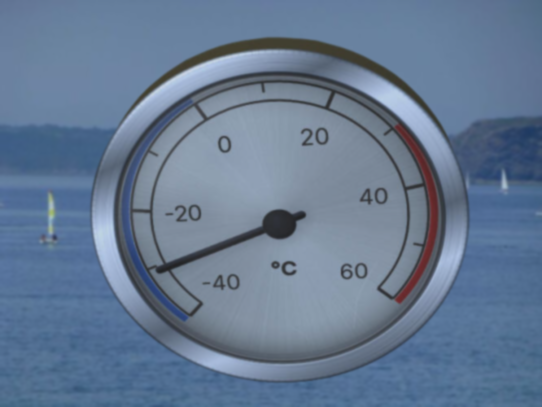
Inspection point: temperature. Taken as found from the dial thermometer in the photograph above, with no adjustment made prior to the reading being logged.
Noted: -30 °C
